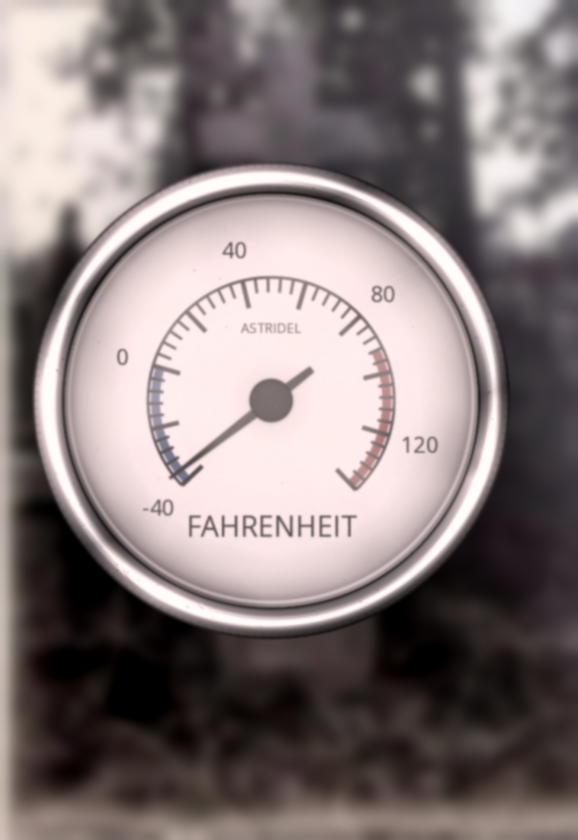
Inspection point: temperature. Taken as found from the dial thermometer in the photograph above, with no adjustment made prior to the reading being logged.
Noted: -36 °F
